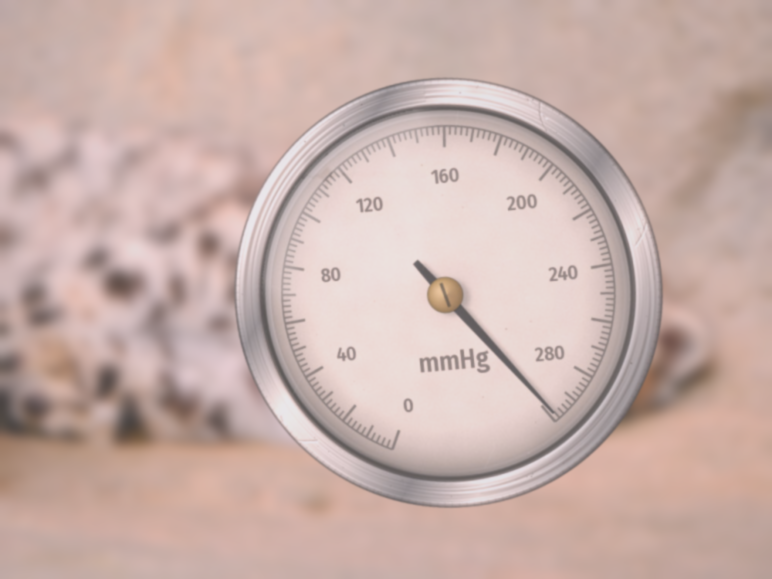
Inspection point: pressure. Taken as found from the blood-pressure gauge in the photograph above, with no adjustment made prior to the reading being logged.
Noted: 298 mmHg
